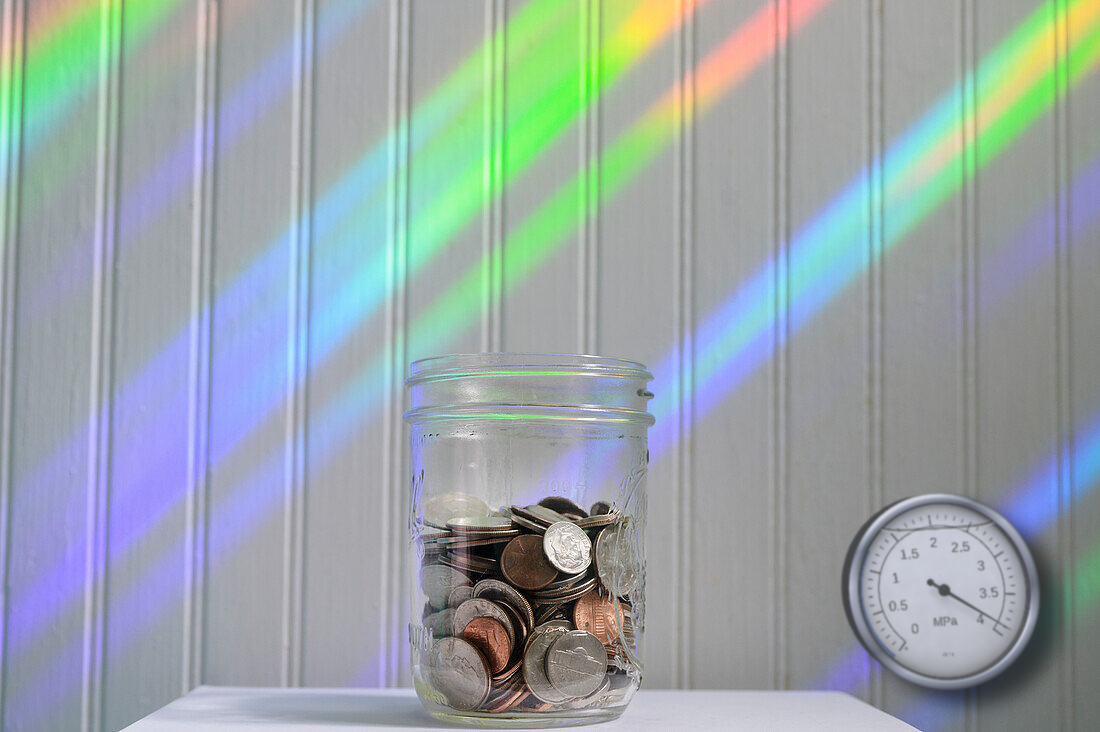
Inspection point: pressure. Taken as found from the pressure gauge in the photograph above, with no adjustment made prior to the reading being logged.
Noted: 3.9 MPa
